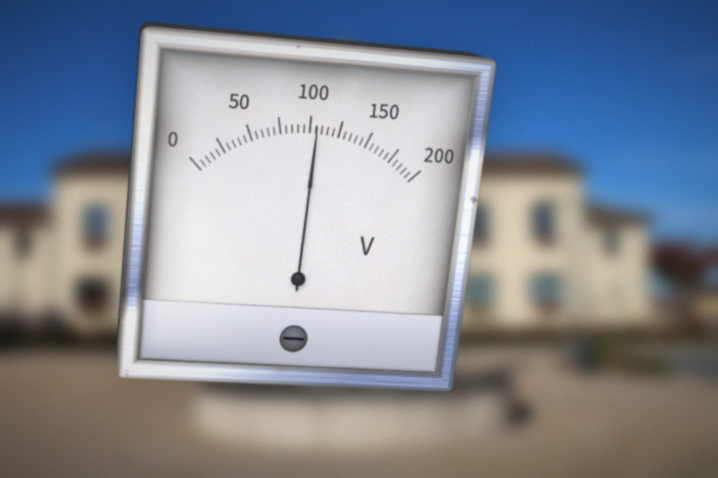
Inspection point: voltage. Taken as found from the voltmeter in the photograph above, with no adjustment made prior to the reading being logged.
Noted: 105 V
